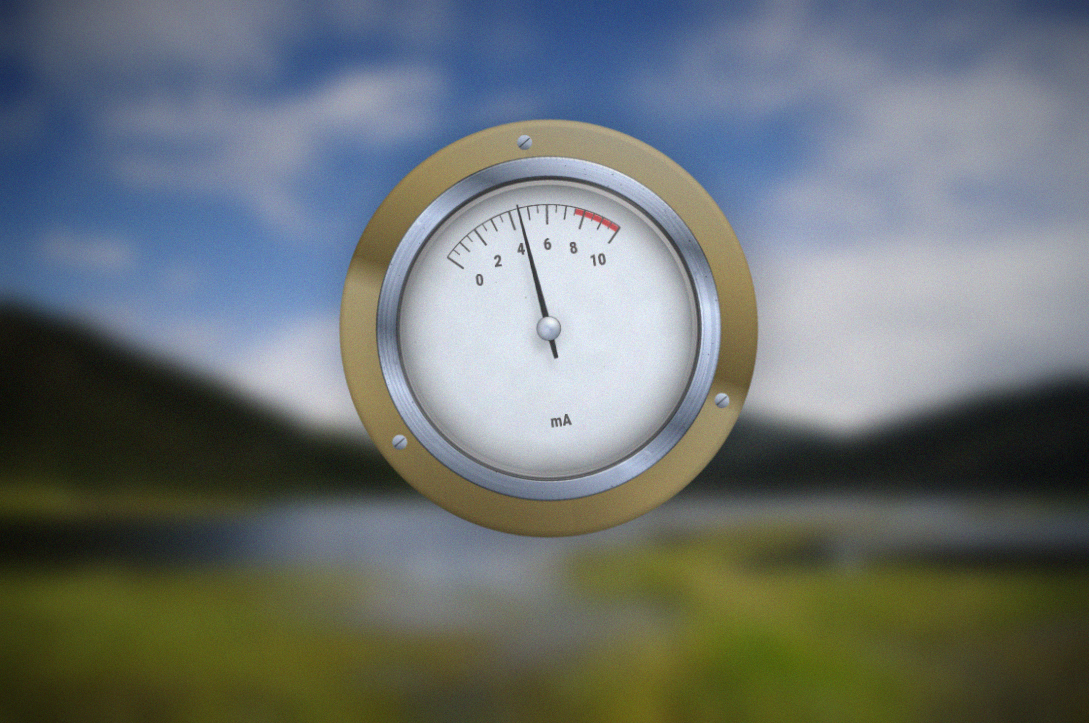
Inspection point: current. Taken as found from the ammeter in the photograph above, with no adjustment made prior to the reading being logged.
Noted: 4.5 mA
